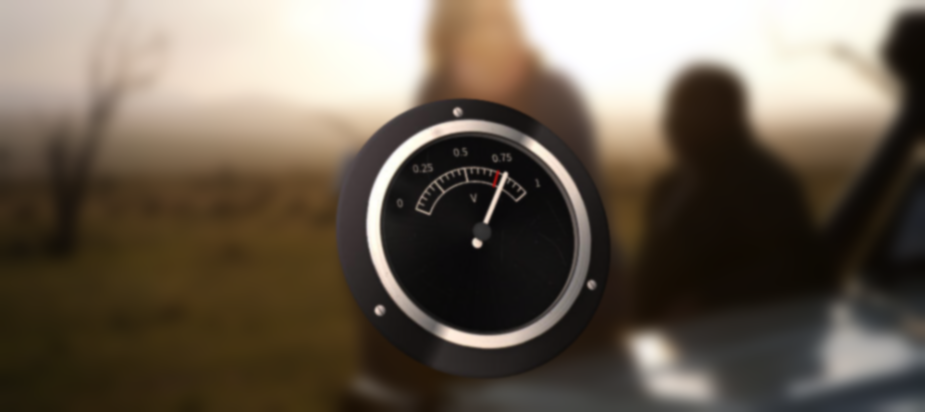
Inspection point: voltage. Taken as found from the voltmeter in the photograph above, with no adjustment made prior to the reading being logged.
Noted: 0.8 V
